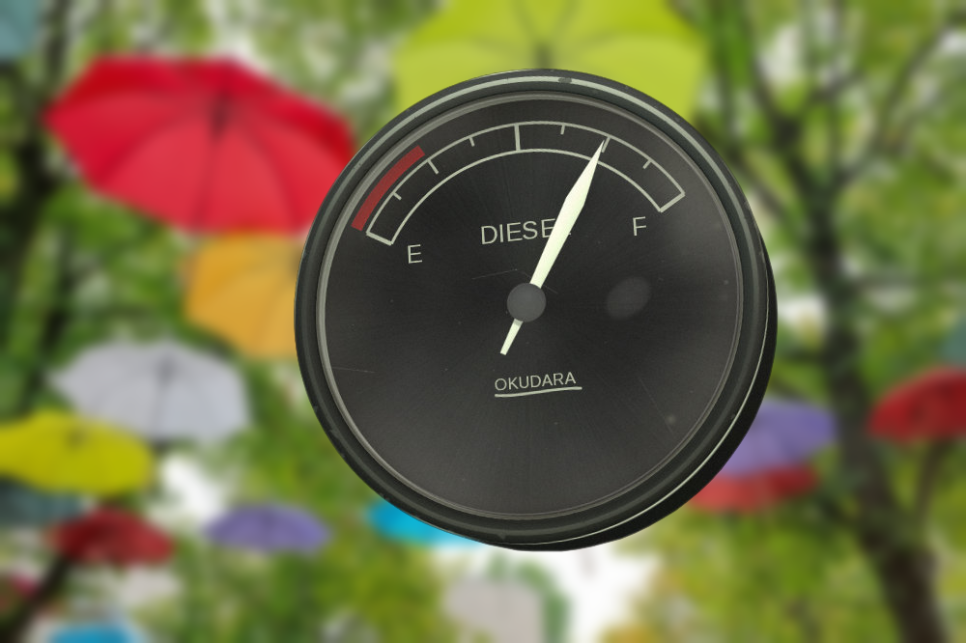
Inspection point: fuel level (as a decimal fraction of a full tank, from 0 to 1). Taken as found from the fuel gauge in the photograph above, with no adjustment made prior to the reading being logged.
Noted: 0.75
